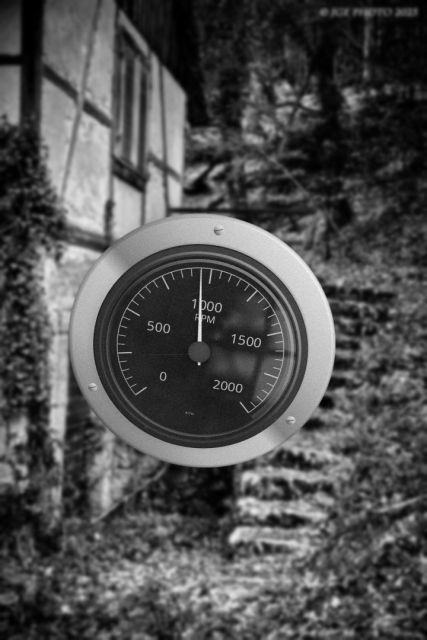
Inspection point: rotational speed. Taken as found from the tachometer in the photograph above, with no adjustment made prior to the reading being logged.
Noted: 950 rpm
